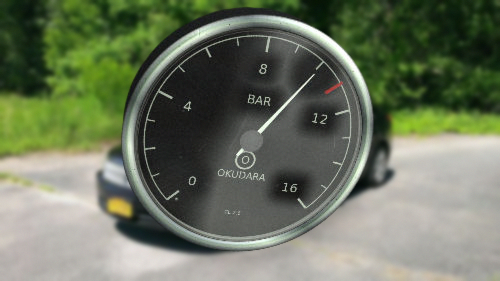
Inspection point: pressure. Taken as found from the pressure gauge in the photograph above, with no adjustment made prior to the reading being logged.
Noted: 10 bar
